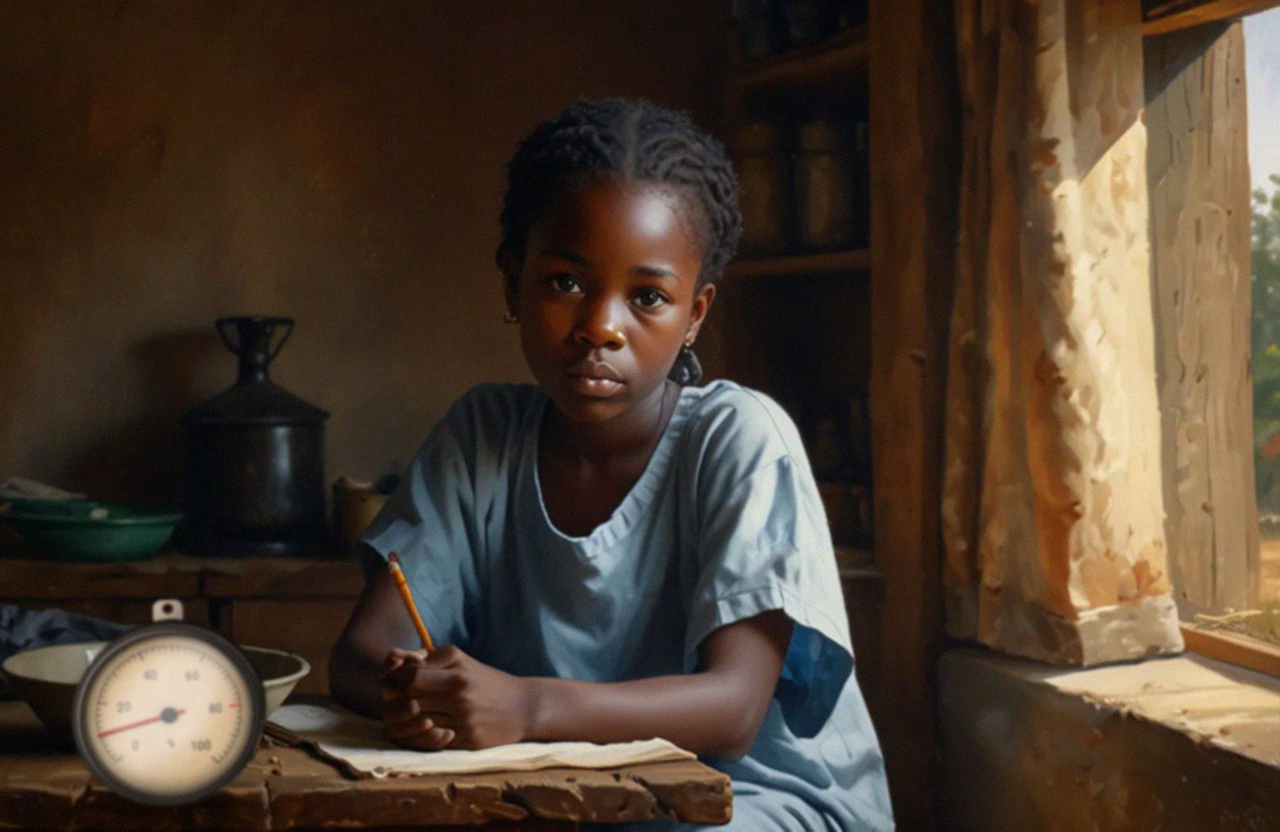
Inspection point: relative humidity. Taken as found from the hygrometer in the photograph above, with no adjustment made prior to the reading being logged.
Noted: 10 %
